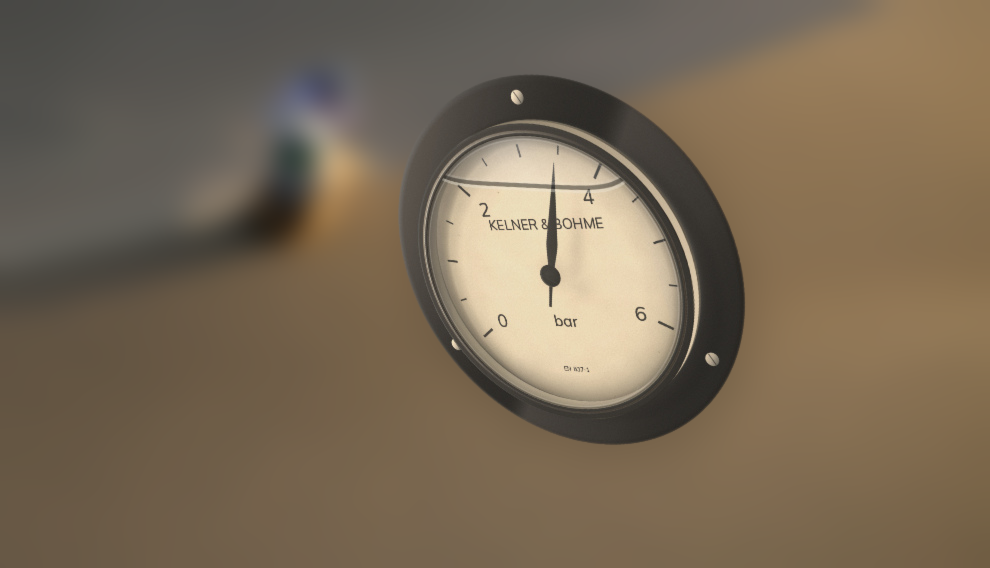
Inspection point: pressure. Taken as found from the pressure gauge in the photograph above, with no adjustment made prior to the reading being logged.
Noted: 3.5 bar
